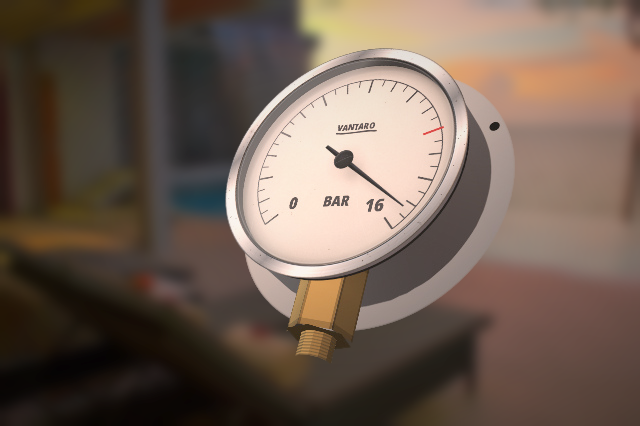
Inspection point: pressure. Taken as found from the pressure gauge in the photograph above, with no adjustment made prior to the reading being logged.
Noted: 15.25 bar
